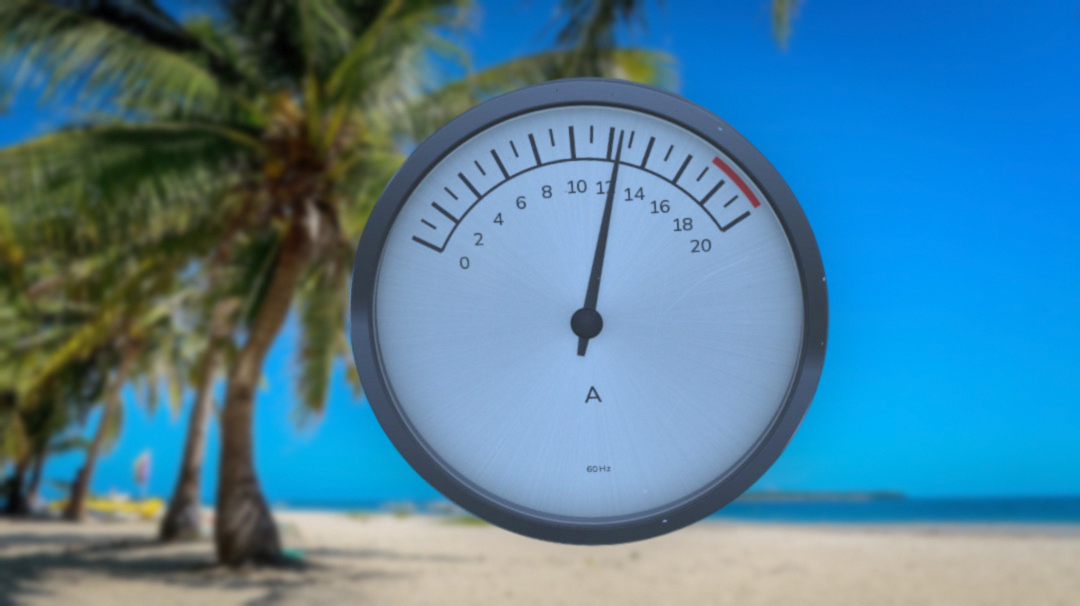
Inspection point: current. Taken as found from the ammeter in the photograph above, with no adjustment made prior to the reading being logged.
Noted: 12.5 A
